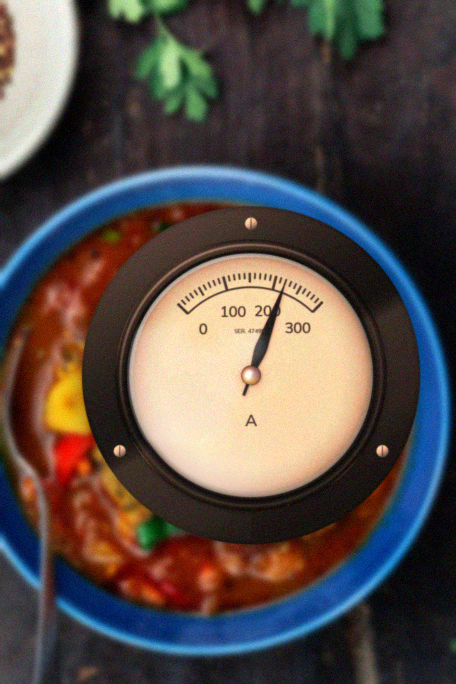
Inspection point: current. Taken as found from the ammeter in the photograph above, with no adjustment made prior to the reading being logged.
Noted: 220 A
